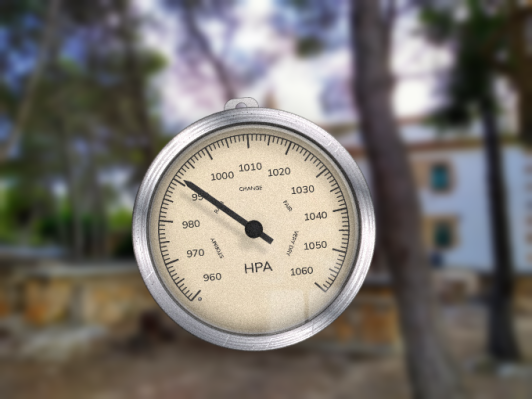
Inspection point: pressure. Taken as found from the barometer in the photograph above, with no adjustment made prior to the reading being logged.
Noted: 991 hPa
